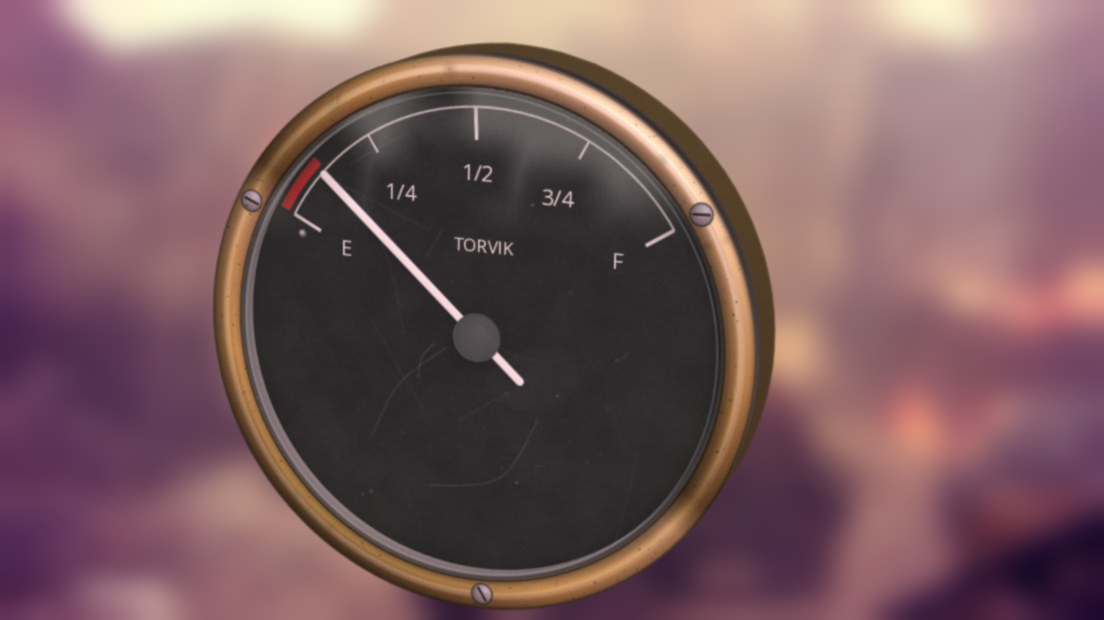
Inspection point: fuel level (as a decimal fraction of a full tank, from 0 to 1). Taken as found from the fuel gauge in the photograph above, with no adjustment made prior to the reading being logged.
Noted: 0.125
